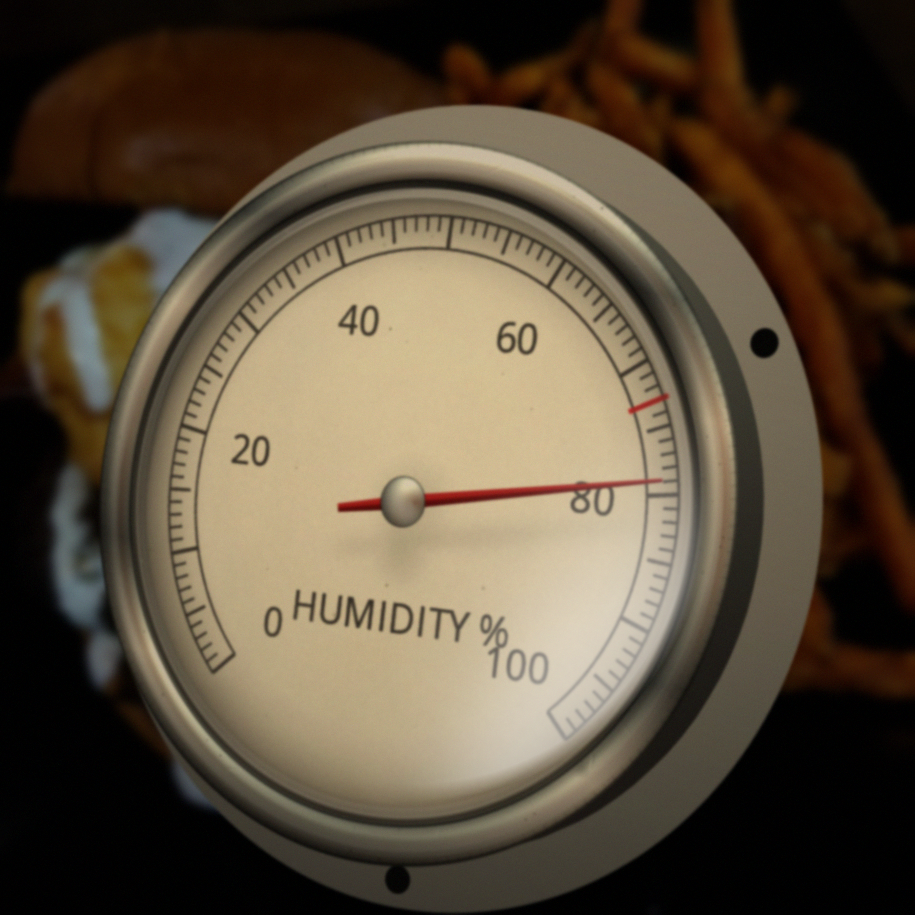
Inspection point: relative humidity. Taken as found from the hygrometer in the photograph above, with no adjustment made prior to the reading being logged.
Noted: 79 %
